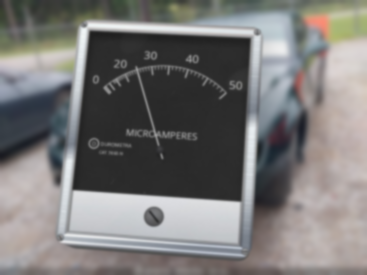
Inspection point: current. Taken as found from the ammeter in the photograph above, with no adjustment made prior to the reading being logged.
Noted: 25 µA
